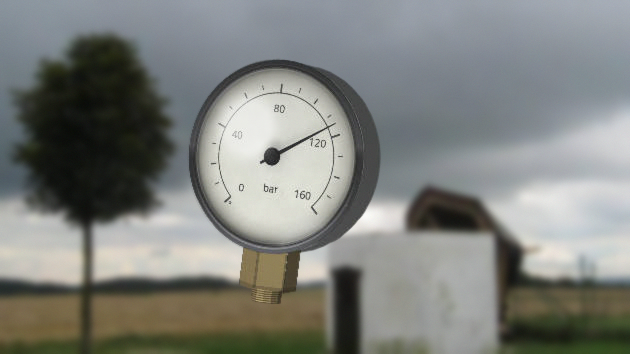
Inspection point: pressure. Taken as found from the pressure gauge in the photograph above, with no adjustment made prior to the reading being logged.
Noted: 115 bar
